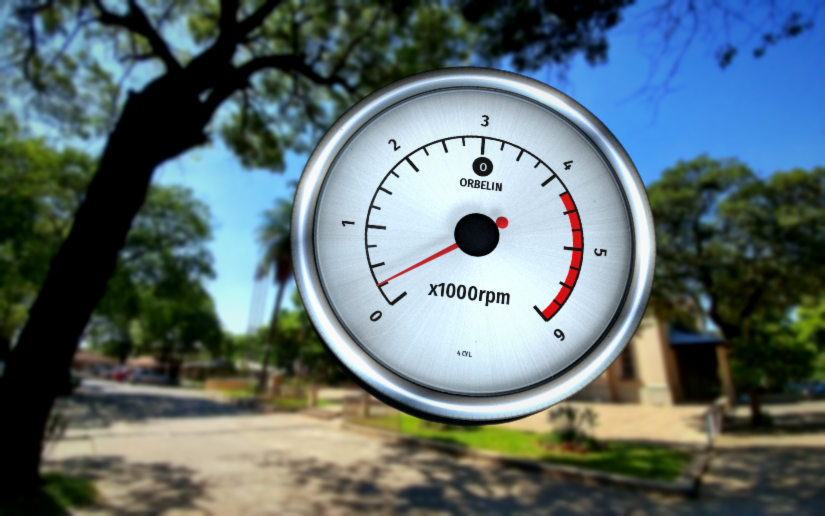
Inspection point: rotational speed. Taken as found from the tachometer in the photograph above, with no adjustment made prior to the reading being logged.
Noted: 250 rpm
